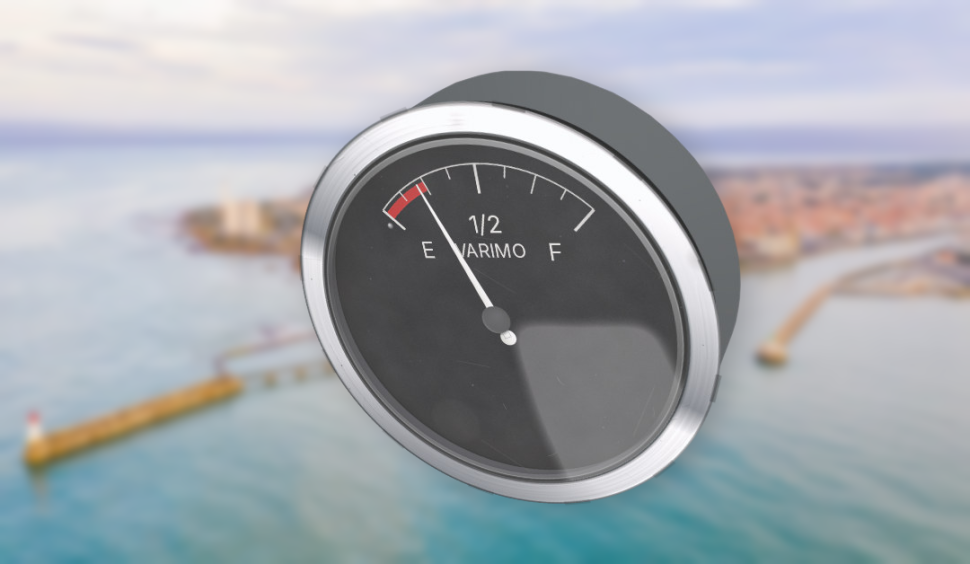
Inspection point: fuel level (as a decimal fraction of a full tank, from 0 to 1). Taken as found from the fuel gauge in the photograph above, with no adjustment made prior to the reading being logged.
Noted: 0.25
